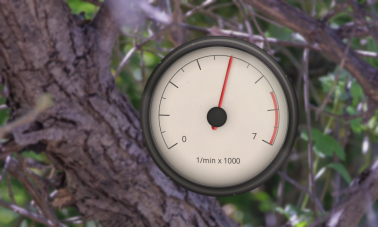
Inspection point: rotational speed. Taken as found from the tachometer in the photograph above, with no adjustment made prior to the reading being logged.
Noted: 4000 rpm
